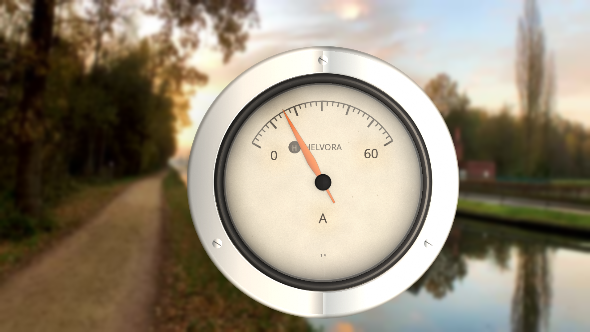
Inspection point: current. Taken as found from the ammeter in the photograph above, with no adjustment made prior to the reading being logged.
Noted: 16 A
